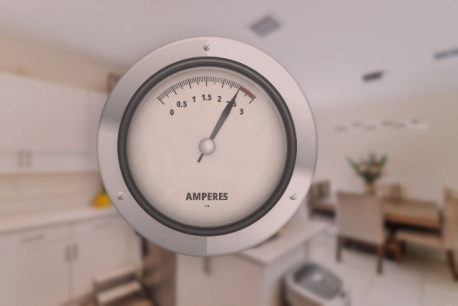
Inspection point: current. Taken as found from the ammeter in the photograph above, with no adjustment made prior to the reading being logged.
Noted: 2.5 A
